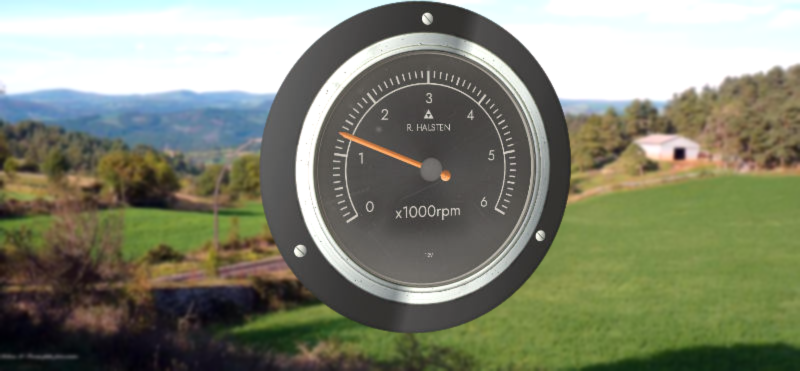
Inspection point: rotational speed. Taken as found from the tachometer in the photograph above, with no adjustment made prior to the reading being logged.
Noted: 1300 rpm
